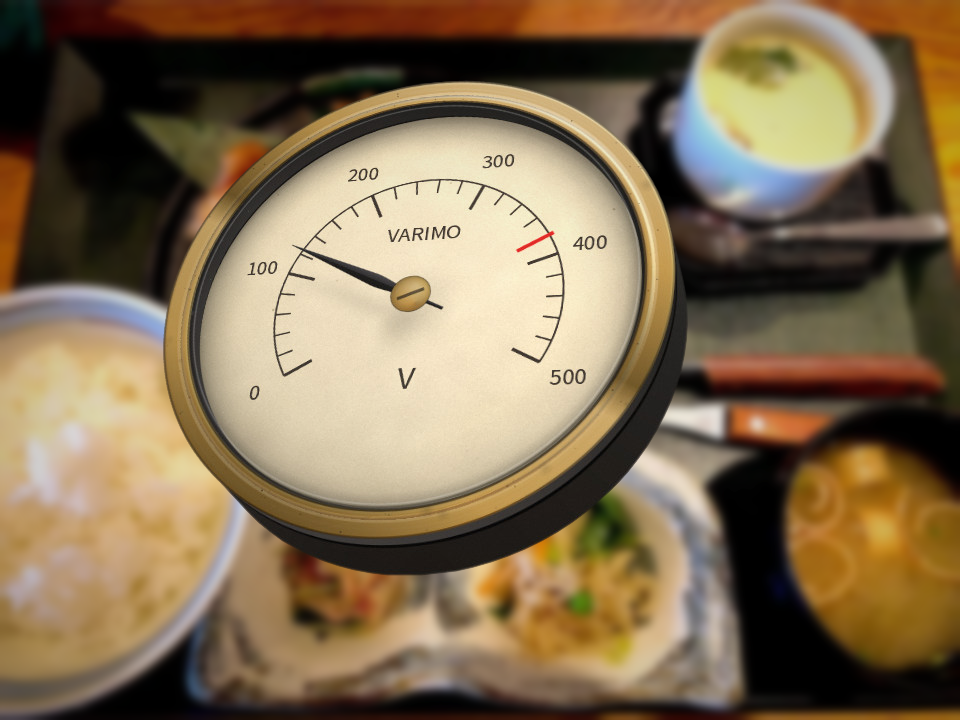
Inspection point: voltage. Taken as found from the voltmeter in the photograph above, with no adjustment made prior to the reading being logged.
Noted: 120 V
